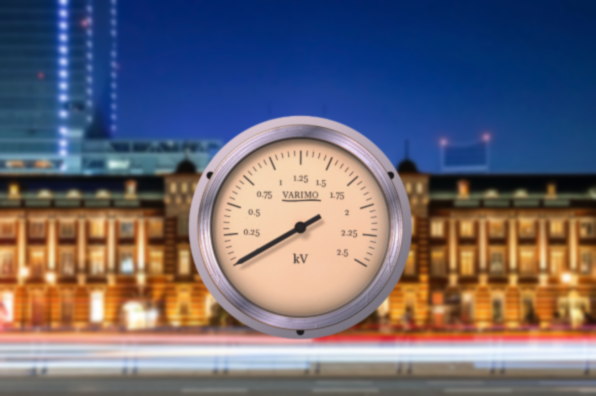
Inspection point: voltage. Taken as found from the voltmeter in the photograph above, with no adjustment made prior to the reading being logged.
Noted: 0 kV
